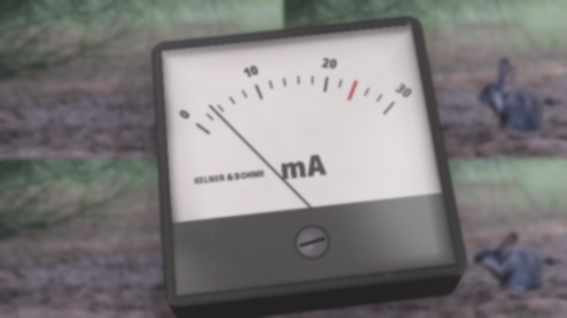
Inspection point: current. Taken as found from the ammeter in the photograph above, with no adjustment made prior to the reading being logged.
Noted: 3 mA
